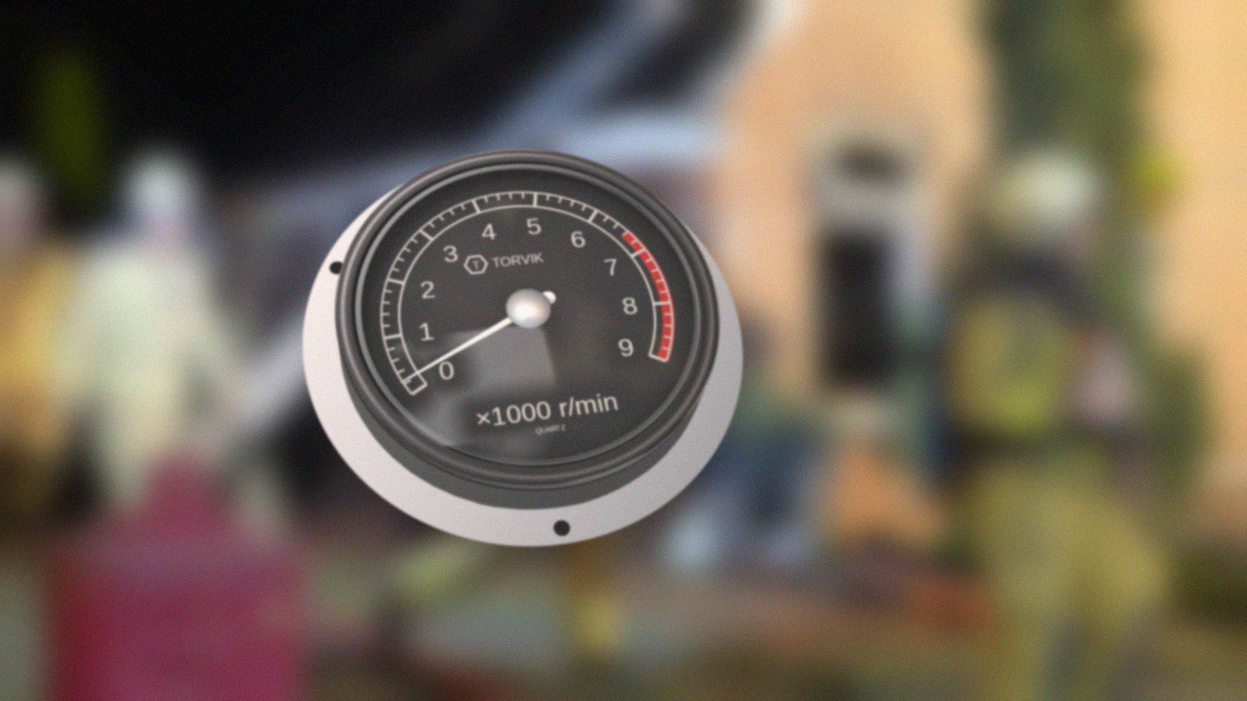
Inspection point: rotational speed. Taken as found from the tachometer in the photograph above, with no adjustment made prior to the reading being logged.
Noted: 200 rpm
